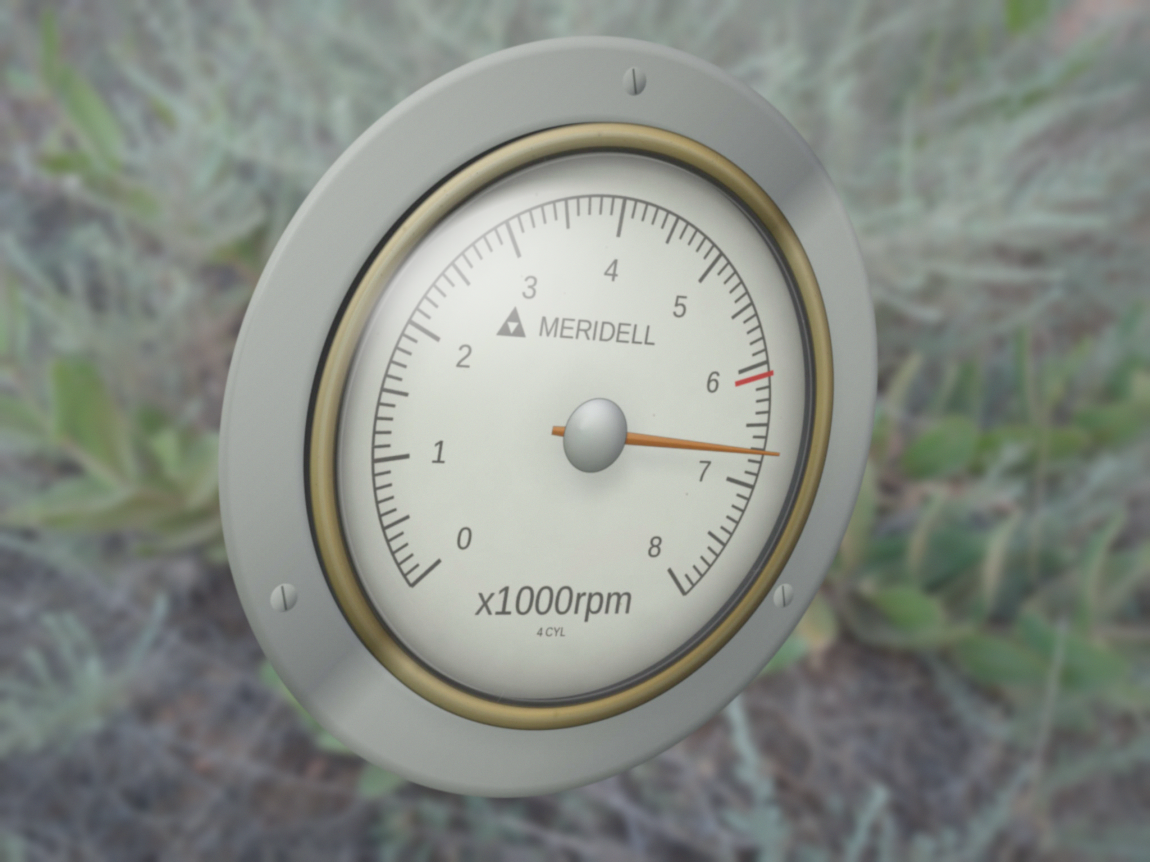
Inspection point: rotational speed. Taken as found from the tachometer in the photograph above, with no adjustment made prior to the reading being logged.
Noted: 6700 rpm
